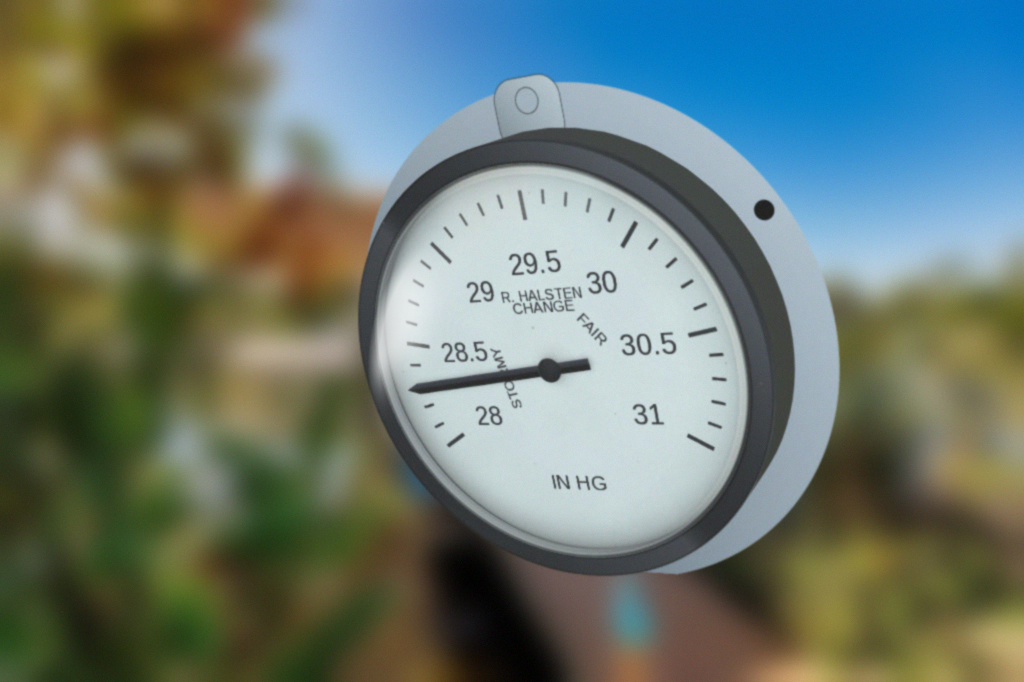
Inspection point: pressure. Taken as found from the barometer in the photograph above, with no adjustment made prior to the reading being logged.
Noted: 28.3 inHg
